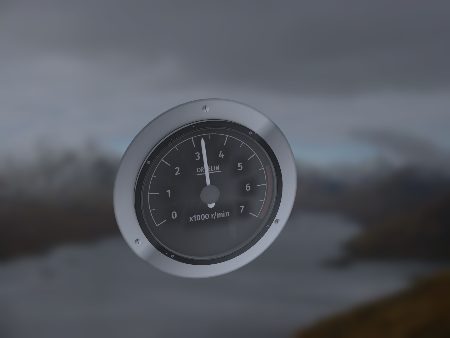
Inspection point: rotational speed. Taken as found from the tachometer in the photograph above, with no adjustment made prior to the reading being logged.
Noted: 3250 rpm
